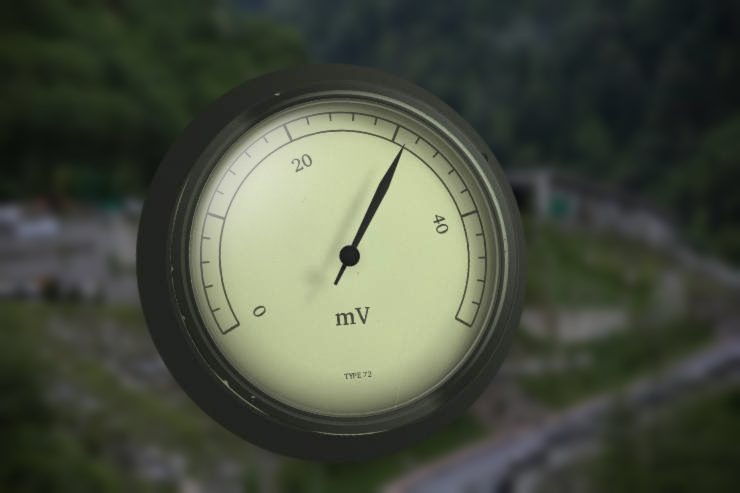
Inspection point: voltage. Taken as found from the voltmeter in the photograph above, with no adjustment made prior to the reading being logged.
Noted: 31 mV
